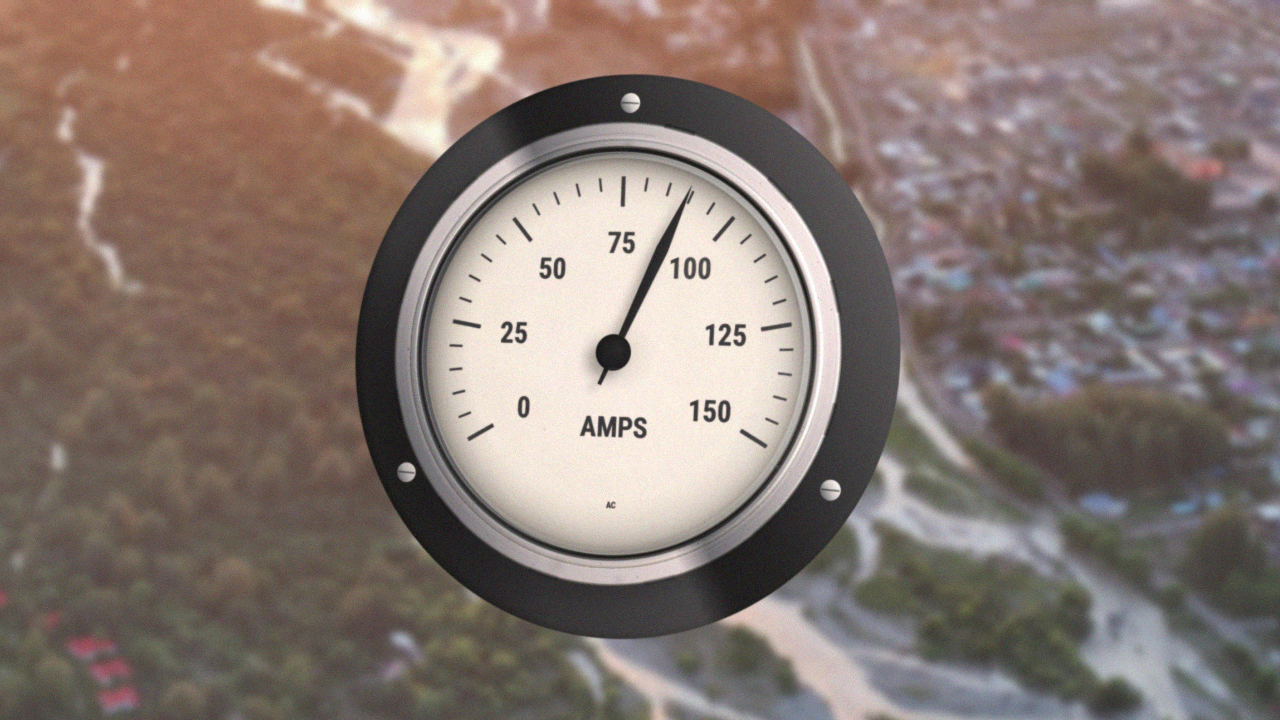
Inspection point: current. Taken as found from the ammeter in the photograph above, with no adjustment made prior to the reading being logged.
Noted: 90 A
